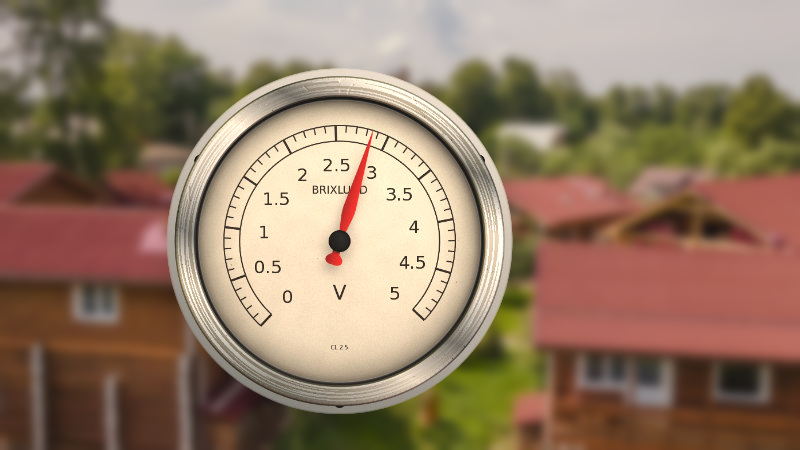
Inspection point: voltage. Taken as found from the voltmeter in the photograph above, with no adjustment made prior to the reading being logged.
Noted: 2.85 V
